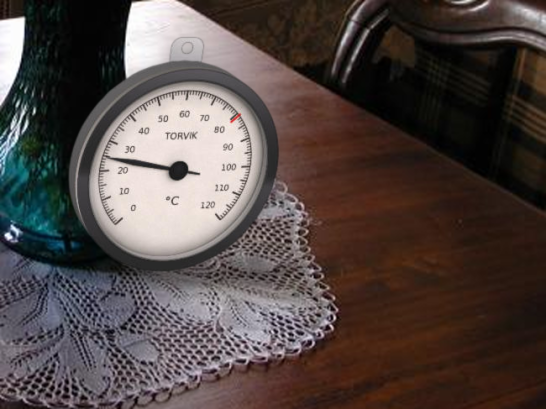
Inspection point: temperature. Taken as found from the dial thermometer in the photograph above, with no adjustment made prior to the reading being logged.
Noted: 25 °C
